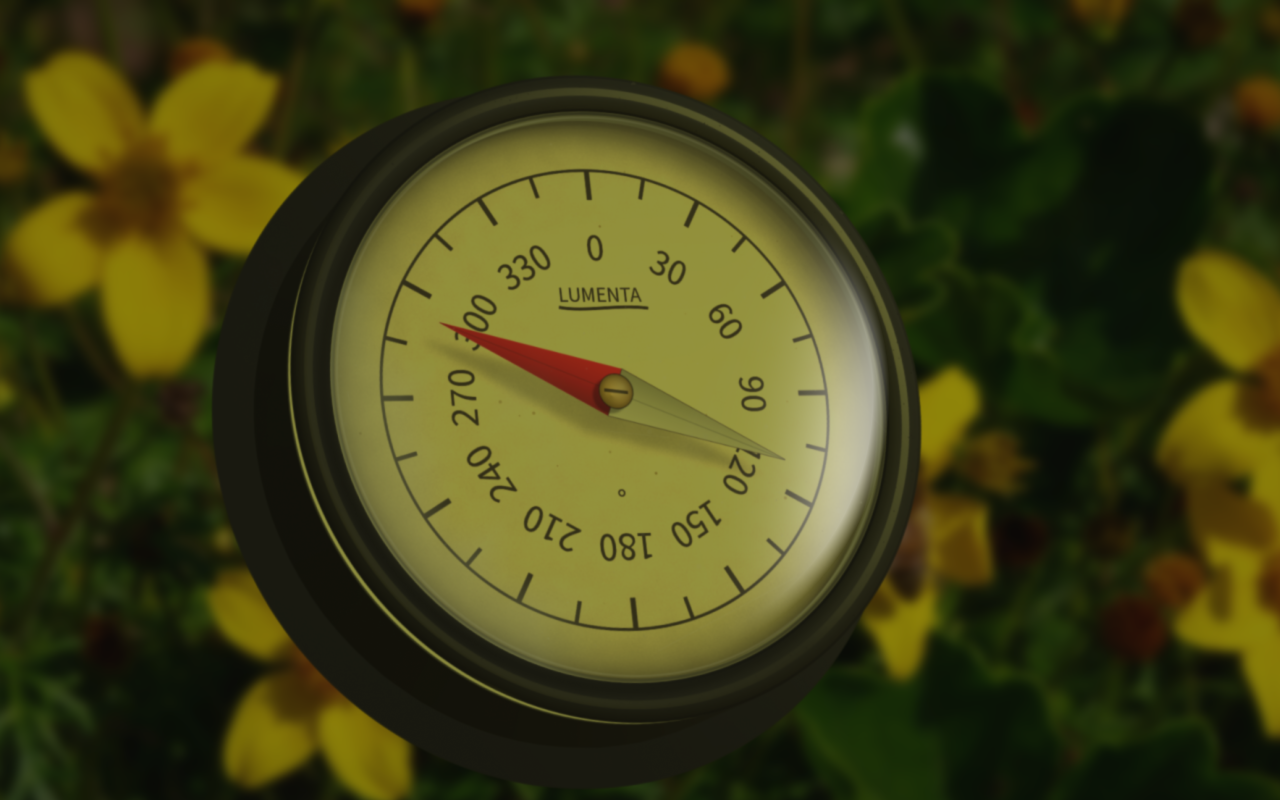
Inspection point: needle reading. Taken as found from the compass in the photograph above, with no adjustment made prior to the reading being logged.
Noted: 292.5 °
